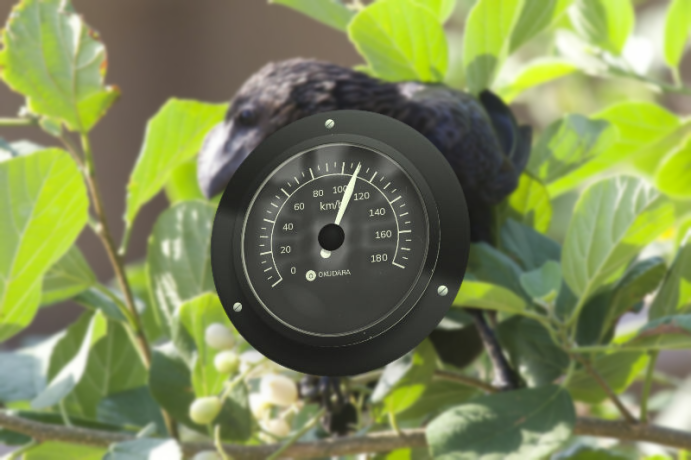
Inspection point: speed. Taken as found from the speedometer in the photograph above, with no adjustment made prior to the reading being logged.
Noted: 110 km/h
